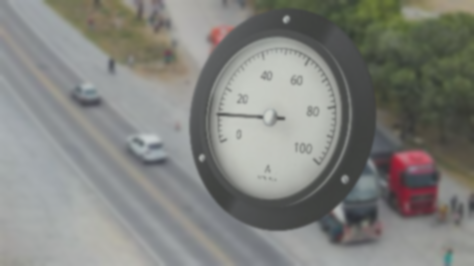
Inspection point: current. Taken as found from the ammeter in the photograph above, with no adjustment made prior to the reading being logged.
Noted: 10 A
